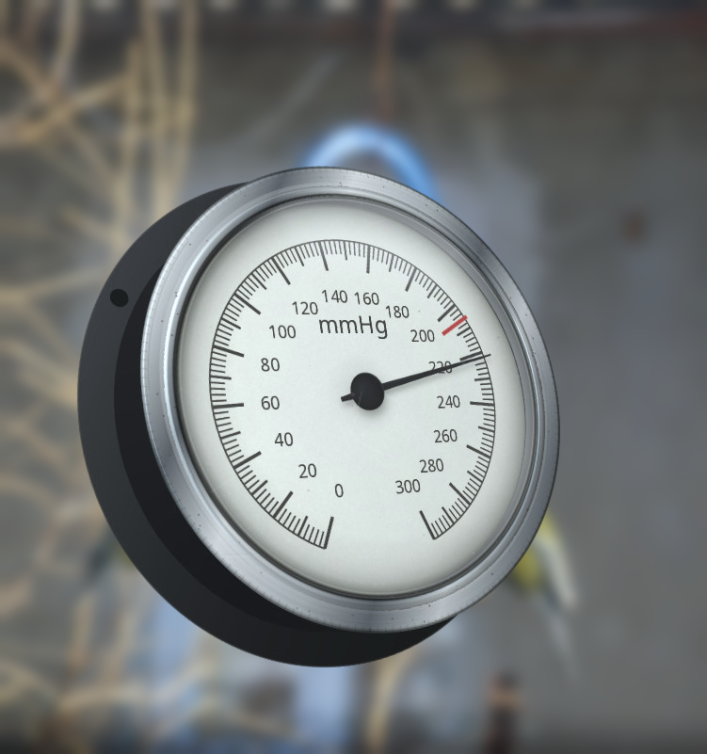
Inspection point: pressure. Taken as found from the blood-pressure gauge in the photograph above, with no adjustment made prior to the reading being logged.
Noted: 222 mmHg
